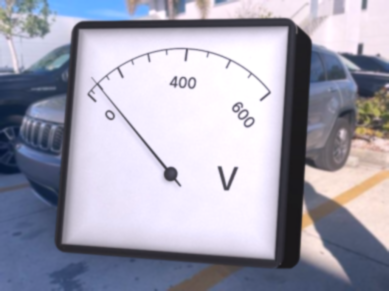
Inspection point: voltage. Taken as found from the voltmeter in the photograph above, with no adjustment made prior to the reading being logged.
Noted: 100 V
